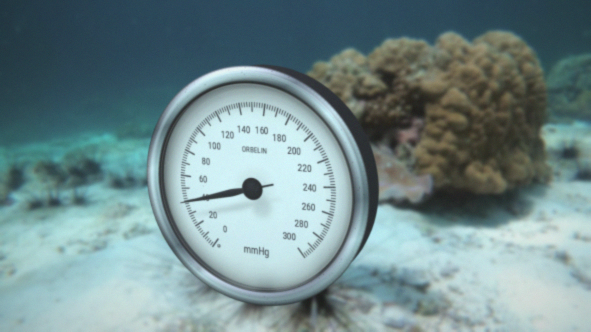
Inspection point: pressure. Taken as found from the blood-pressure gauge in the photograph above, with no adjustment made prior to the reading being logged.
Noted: 40 mmHg
